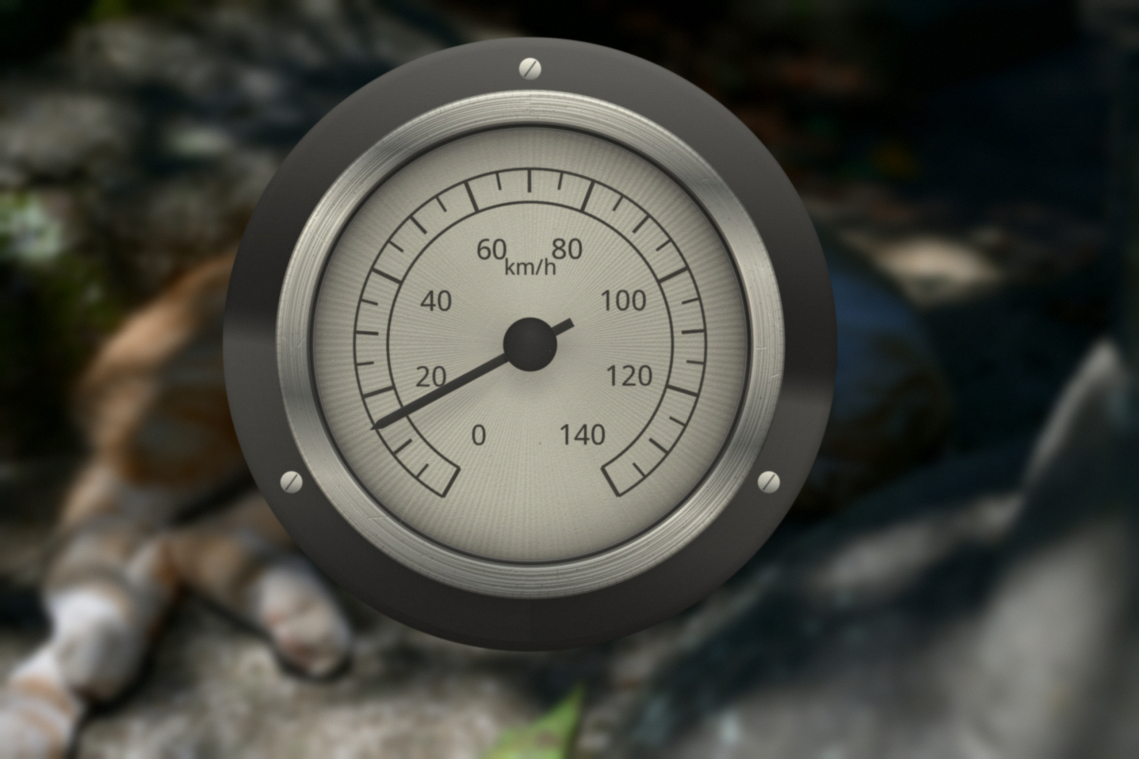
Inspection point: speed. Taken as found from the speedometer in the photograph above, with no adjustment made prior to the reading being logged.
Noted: 15 km/h
